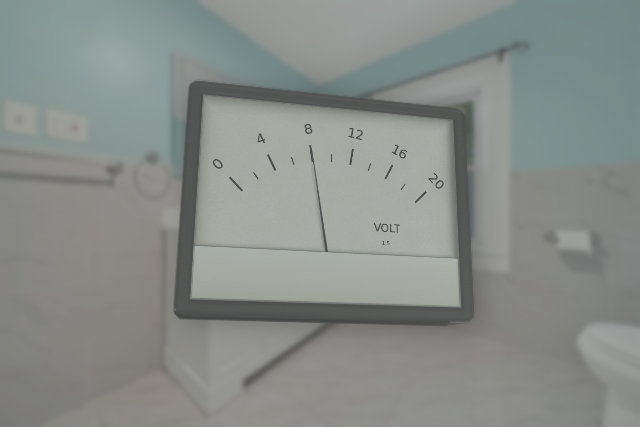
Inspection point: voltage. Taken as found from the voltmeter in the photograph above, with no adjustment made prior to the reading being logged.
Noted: 8 V
